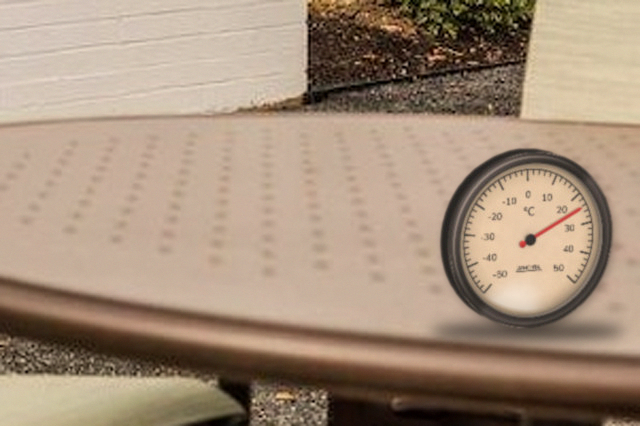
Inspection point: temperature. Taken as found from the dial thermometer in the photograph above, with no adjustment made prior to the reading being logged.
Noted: 24 °C
